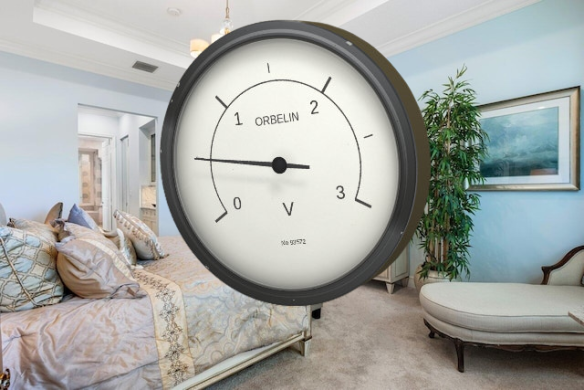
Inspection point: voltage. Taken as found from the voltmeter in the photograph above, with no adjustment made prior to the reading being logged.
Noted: 0.5 V
